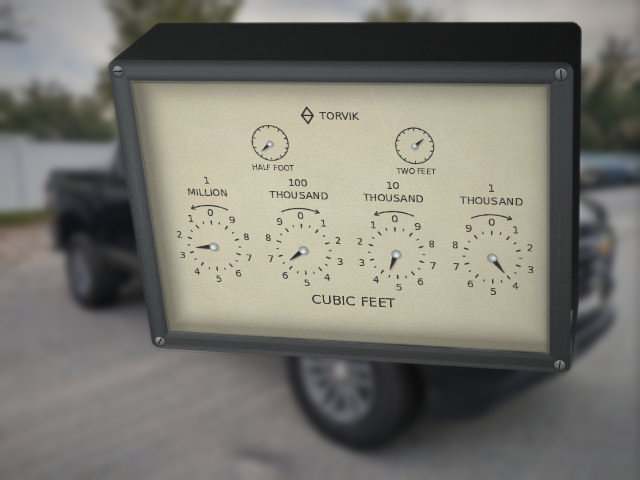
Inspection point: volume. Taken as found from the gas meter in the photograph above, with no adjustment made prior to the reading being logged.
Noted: 264400 ft³
